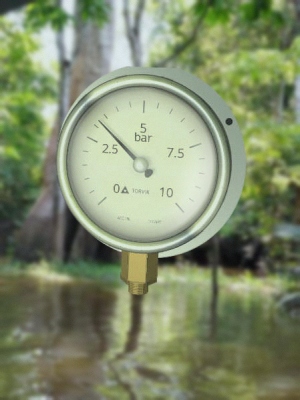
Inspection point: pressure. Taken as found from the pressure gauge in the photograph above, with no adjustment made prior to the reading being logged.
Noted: 3.25 bar
